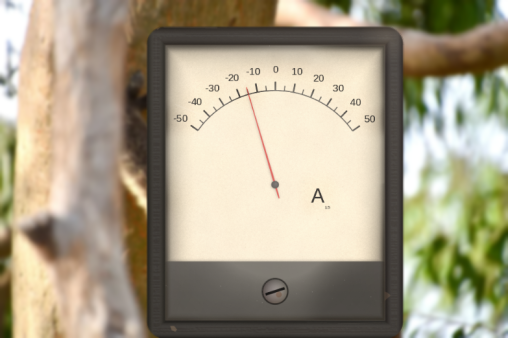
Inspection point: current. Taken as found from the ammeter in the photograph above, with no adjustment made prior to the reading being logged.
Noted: -15 A
